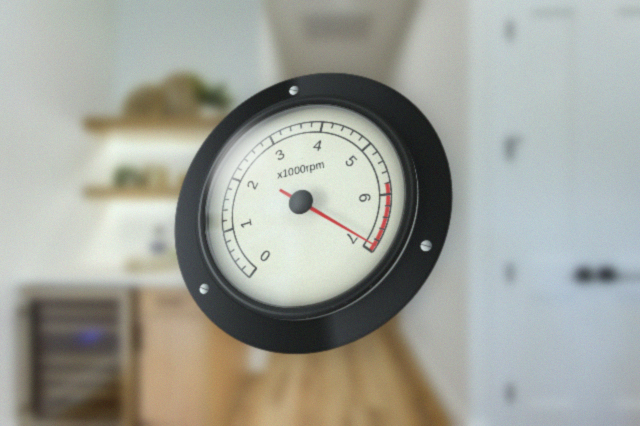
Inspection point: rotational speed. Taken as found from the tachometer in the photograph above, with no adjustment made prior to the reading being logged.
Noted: 6900 rpm
